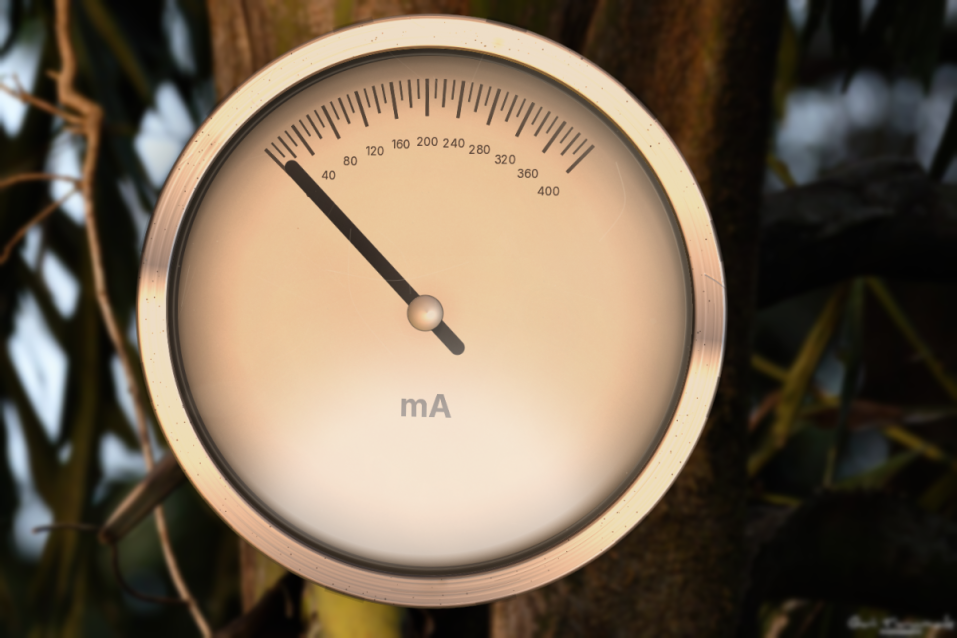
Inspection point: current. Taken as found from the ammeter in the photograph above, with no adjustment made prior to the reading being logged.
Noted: 10 mA
